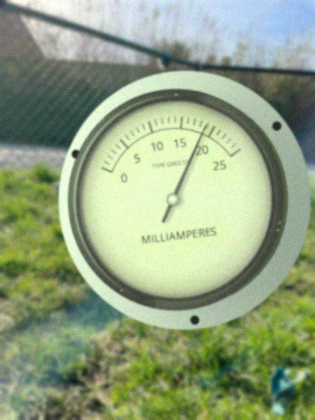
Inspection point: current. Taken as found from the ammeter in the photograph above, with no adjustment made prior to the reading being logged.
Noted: 19 mA
